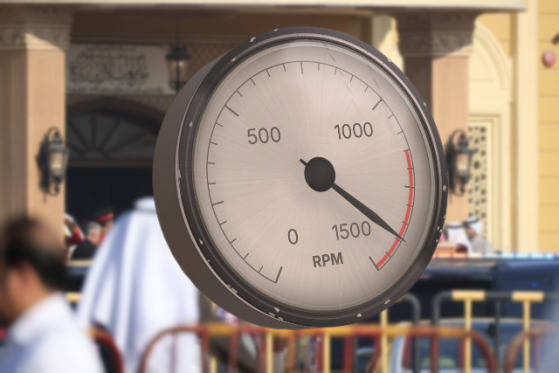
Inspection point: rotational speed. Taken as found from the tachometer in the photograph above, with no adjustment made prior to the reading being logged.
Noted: 1400 rpm
